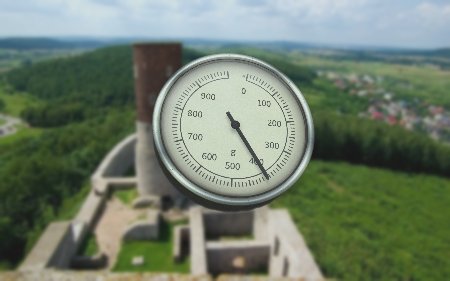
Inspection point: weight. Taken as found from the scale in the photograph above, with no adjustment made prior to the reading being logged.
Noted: 400 g
